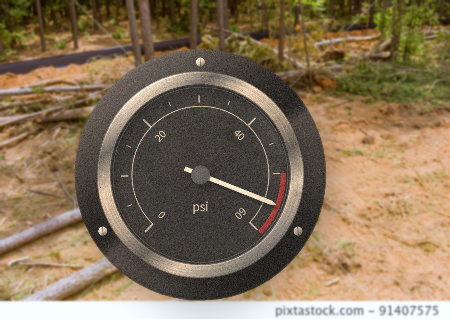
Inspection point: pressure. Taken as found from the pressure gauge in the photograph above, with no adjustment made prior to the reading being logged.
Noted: 55 psi
